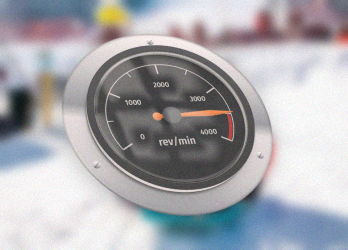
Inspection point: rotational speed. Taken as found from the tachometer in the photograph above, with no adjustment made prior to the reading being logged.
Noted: 3500 rpm
